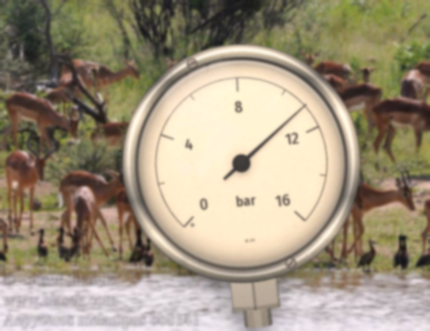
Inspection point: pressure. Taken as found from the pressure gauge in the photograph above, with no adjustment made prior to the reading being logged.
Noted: 11 bar
